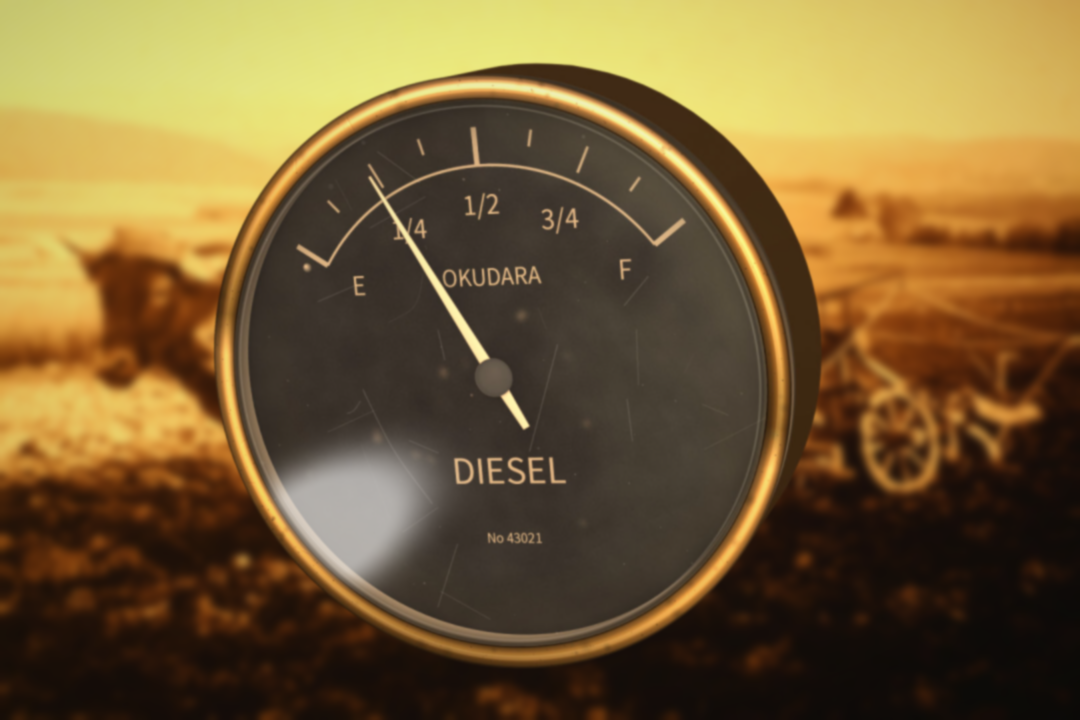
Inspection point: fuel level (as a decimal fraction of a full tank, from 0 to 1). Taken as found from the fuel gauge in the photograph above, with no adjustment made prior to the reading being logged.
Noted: 0.25
